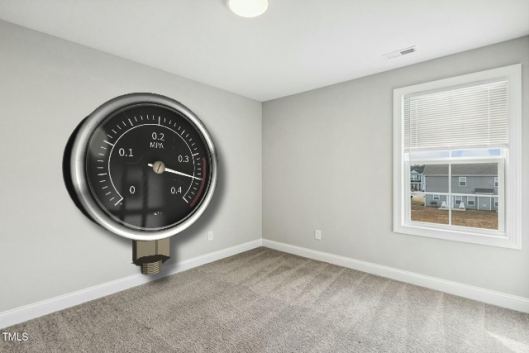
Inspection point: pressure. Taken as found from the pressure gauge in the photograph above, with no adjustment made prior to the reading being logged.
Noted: 0.35 MPa
